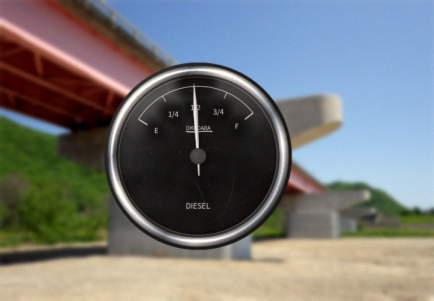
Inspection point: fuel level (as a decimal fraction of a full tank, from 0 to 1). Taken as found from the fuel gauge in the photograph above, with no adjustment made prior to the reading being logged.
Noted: 0.5
